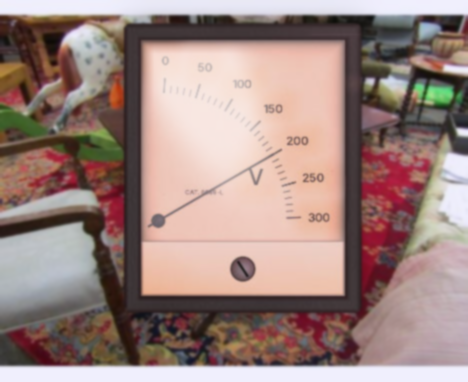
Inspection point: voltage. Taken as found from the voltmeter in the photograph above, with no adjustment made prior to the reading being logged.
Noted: 200 V
